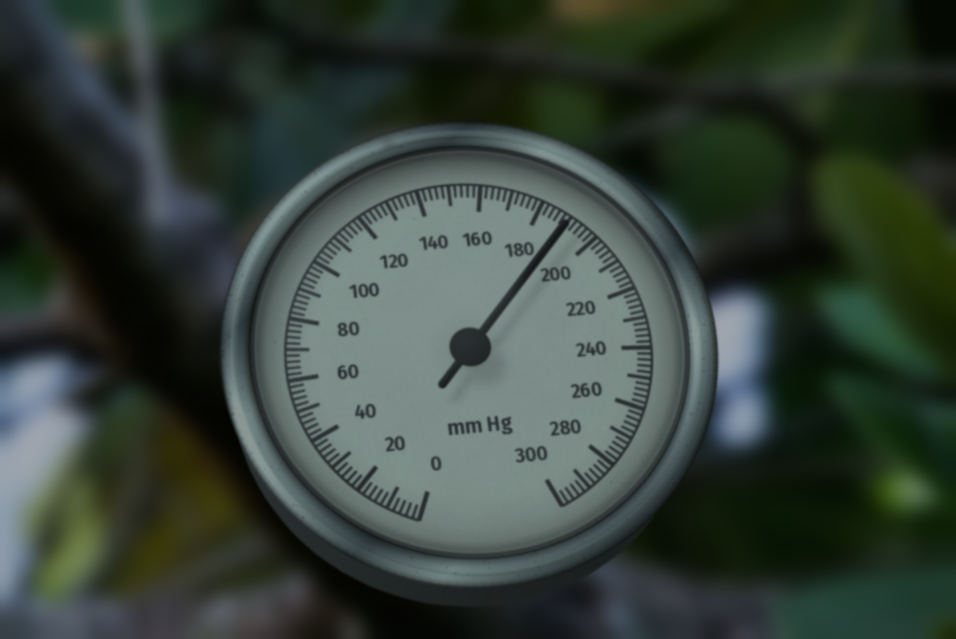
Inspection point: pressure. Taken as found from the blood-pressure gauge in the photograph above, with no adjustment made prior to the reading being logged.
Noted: 190 mmHg
